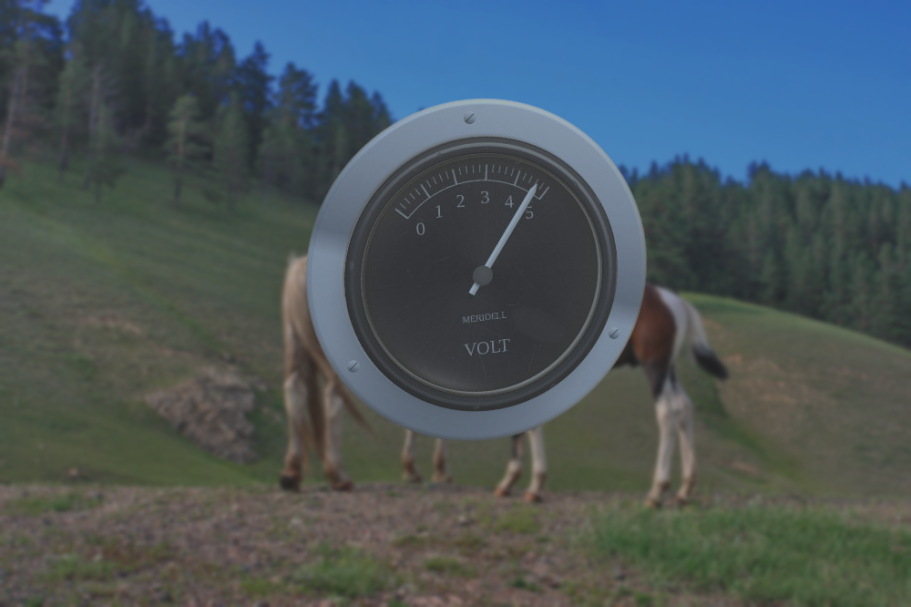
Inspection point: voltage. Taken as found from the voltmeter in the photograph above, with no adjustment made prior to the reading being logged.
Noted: 4.6 V
